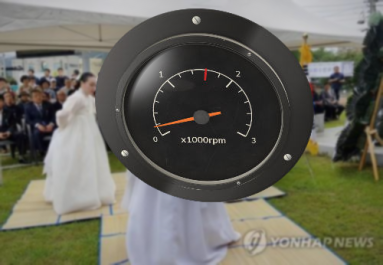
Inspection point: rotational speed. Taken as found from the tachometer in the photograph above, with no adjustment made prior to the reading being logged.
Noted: 200 rpm
